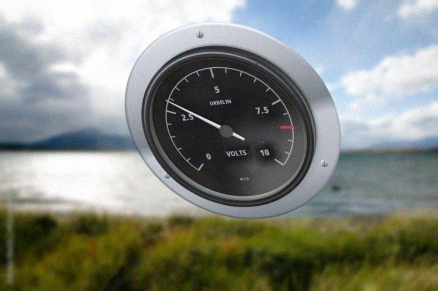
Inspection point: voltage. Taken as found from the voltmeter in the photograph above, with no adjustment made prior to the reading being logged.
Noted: 3 V
